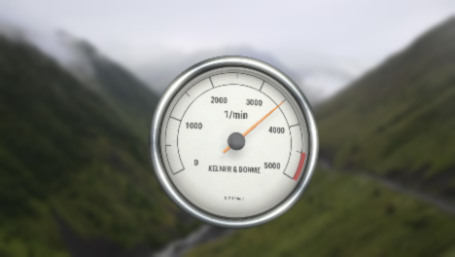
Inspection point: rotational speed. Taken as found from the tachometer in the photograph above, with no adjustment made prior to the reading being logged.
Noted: 3500 rpm
